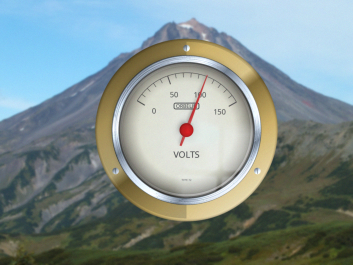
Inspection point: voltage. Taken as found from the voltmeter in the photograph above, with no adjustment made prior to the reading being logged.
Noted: 100 V
